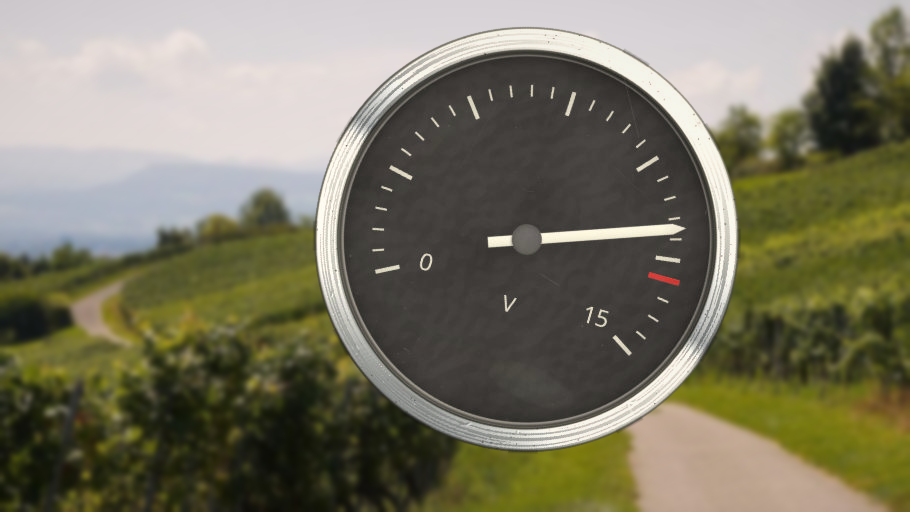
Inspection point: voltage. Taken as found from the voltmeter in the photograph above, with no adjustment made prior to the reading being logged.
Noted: 11.75 V
